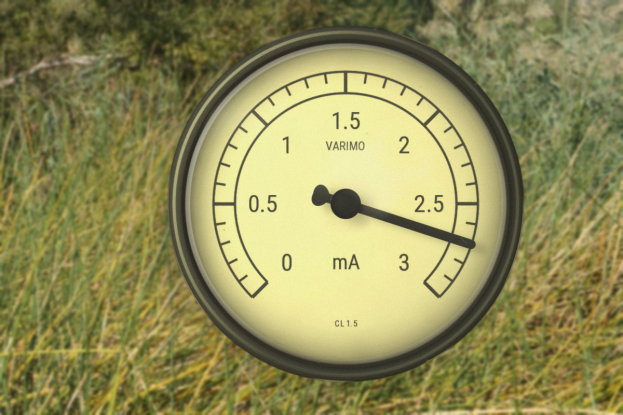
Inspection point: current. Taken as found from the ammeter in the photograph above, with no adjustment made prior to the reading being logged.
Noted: 2.7 mA
